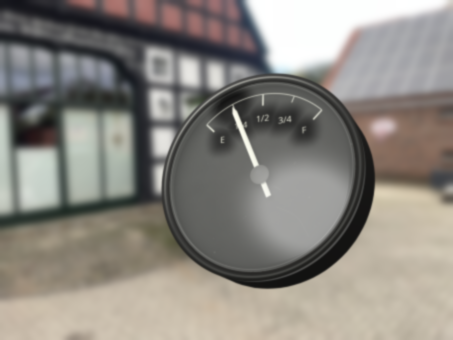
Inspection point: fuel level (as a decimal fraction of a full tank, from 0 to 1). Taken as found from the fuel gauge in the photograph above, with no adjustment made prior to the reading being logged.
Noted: 0.25
